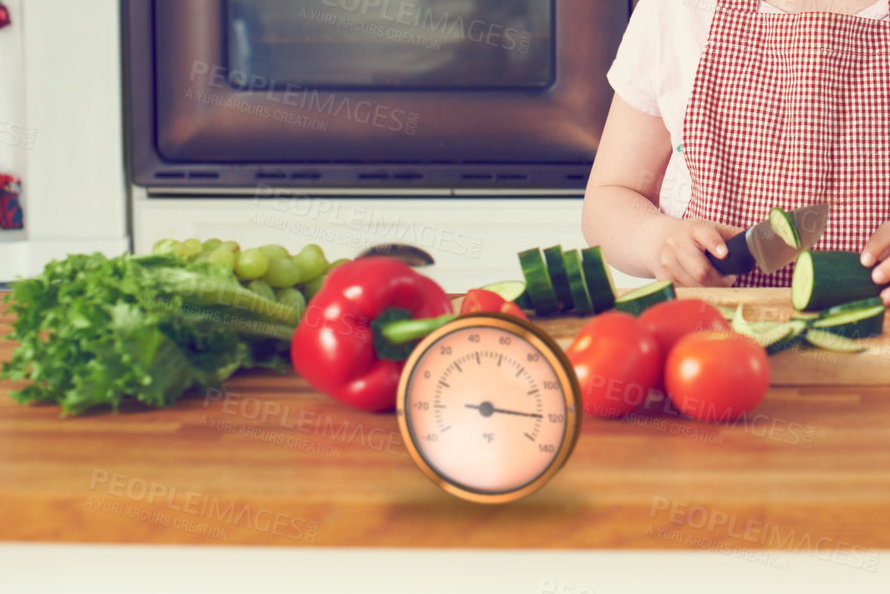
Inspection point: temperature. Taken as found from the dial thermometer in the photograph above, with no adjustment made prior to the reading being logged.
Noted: 120 °F
